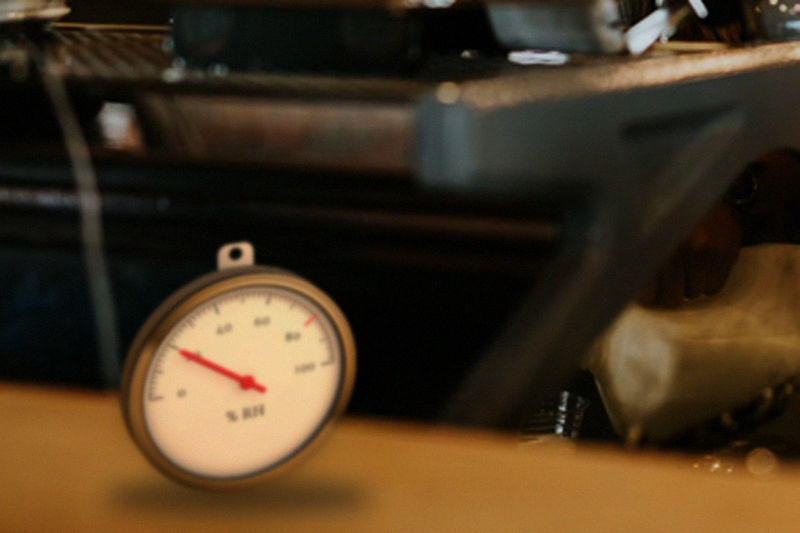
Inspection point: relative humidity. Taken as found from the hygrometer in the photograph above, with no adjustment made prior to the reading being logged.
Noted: 20 %
